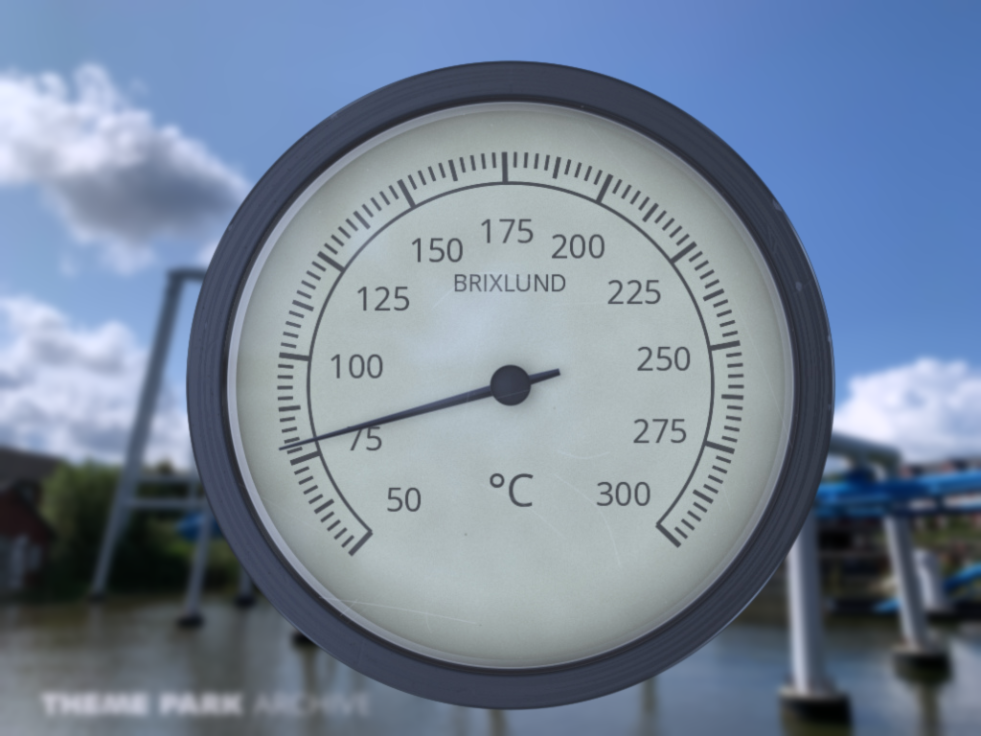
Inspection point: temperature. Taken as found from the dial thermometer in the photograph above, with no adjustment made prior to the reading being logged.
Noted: 78.75 °C
